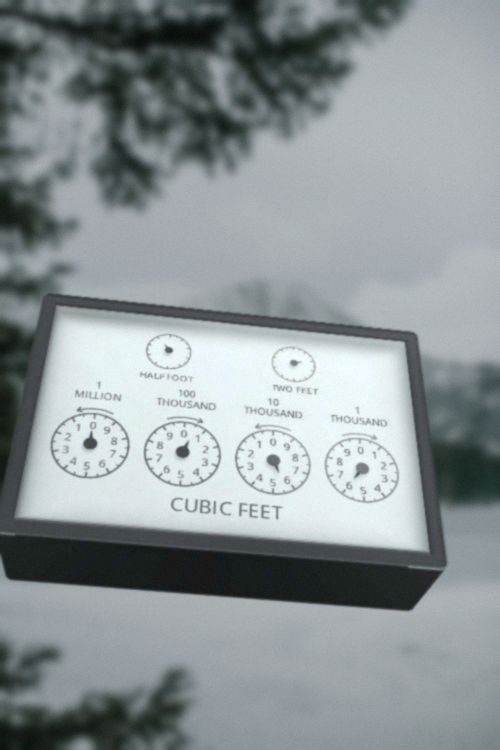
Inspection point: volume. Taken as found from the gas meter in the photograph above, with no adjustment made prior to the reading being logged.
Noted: 5600 ft³
